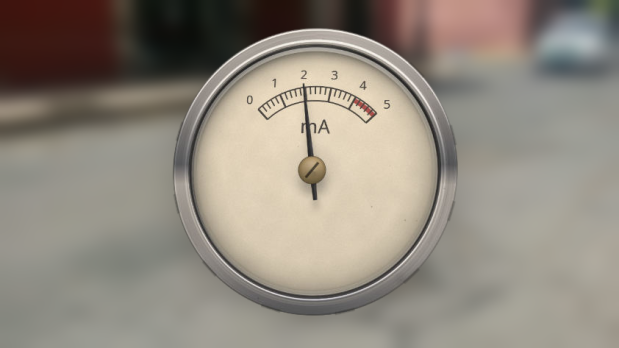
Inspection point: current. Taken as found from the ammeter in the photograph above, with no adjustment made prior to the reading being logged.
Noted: 2 mA
